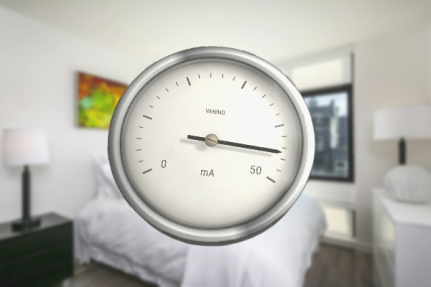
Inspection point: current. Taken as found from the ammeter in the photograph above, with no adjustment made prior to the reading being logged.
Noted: 45 mA
